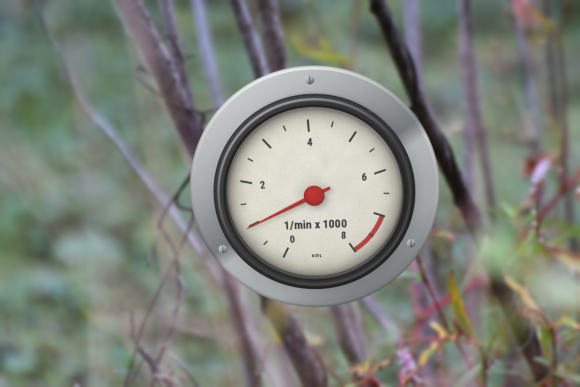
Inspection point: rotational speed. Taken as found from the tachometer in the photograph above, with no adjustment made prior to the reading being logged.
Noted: 1000 rpm
